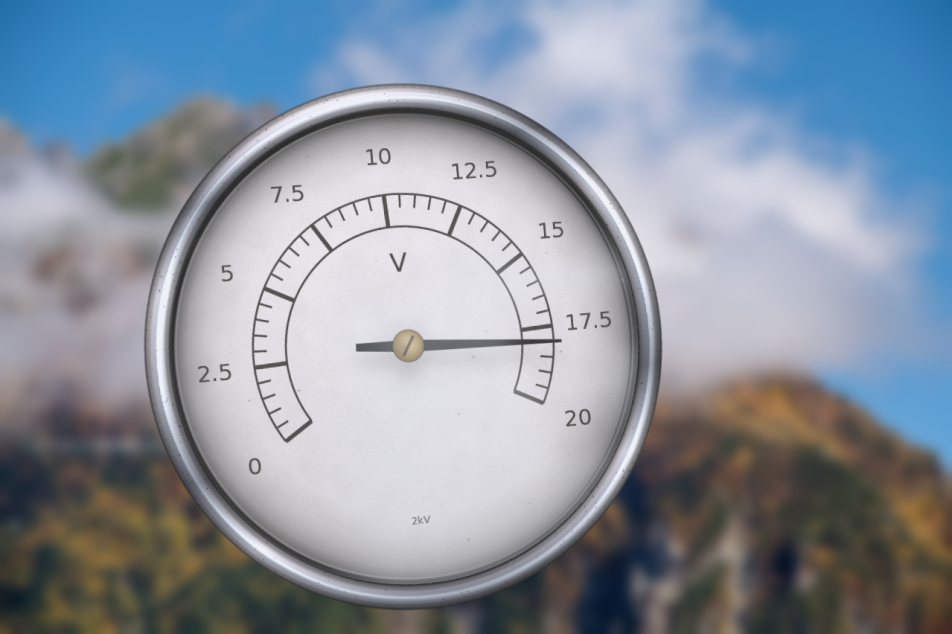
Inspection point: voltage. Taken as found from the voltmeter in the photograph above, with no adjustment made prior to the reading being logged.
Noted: 18 V
